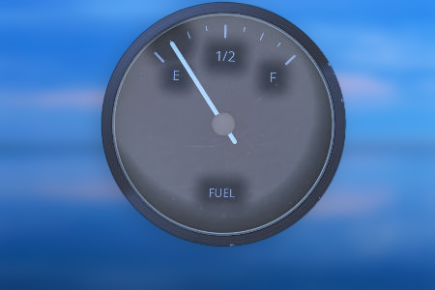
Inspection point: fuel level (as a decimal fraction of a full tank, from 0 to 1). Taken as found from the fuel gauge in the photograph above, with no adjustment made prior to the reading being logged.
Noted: 0.125
